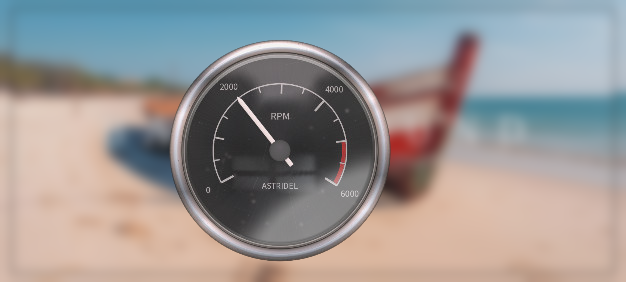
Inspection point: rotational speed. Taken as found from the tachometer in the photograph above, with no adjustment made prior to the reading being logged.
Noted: 2000 rpm
